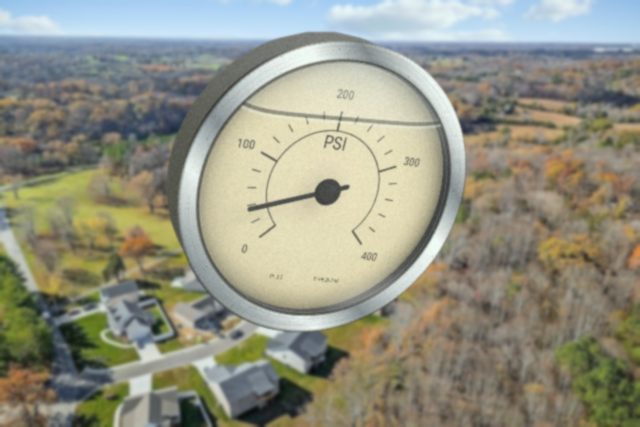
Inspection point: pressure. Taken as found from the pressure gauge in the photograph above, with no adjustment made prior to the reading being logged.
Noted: 40 psi
